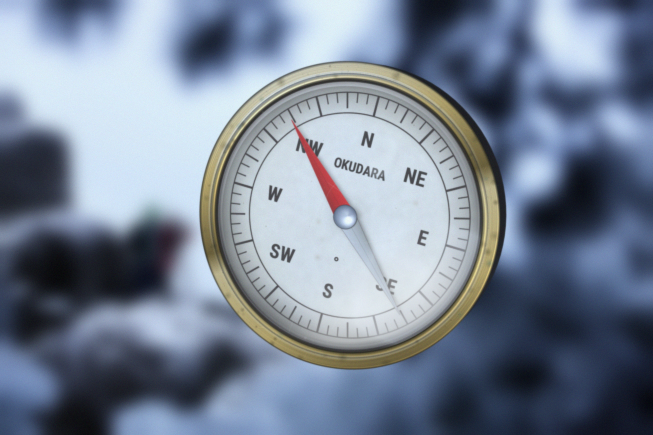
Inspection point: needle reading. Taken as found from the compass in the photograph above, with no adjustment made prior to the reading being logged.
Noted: 315 °
